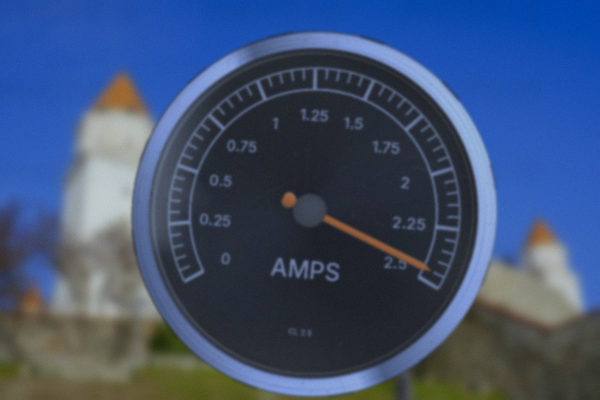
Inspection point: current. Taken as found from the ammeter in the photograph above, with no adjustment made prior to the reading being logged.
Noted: 2.45 A
